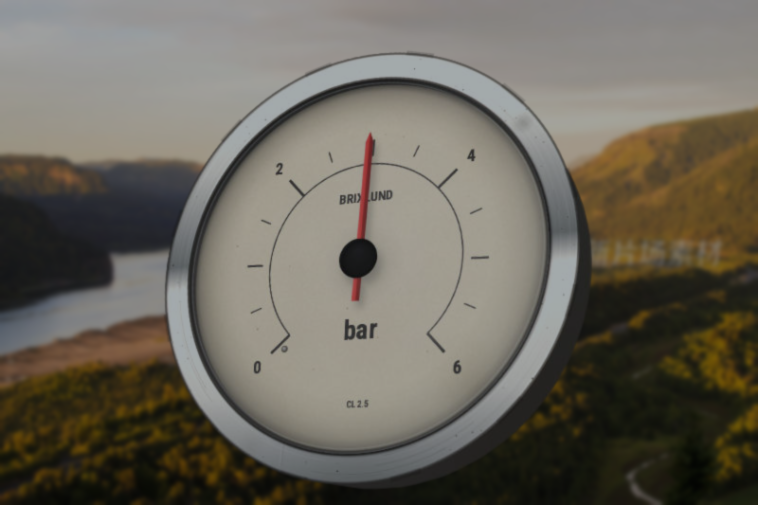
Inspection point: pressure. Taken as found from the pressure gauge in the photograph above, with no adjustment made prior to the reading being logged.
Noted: 3 bar
